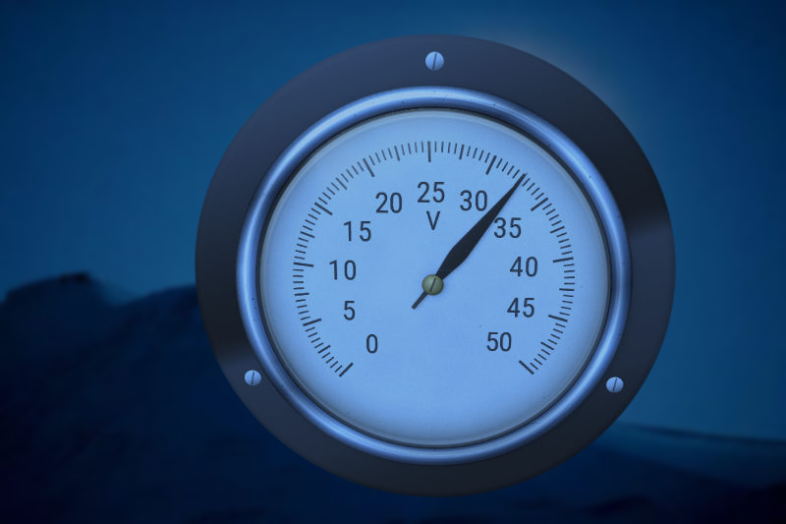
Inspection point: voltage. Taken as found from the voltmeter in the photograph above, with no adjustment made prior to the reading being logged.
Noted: 32.5 V
